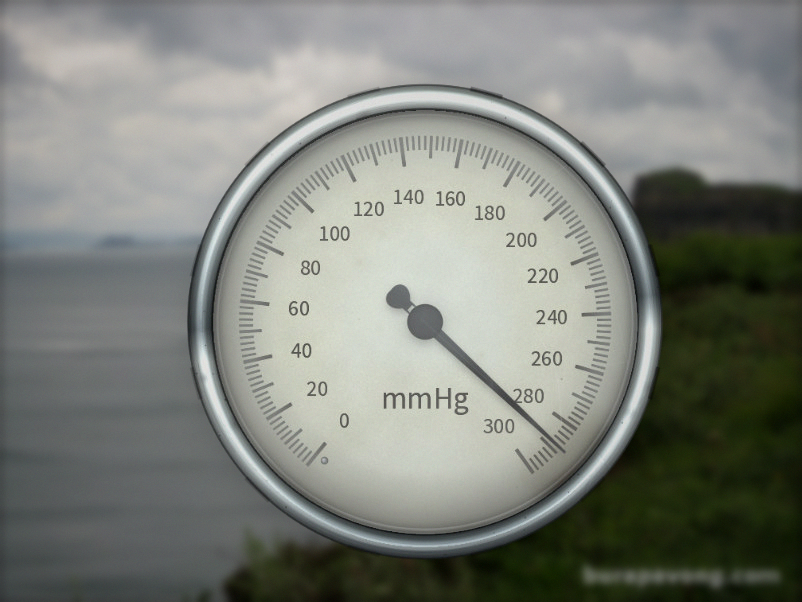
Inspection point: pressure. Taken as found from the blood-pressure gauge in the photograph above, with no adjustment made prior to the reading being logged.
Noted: 288 mmHg
